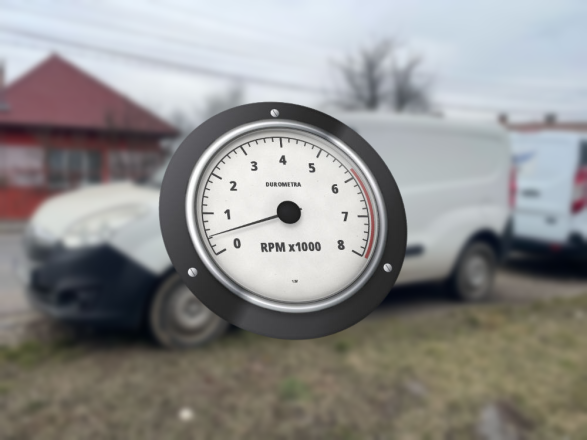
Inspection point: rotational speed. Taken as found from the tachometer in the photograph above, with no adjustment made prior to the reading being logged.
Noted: 400 rpm
